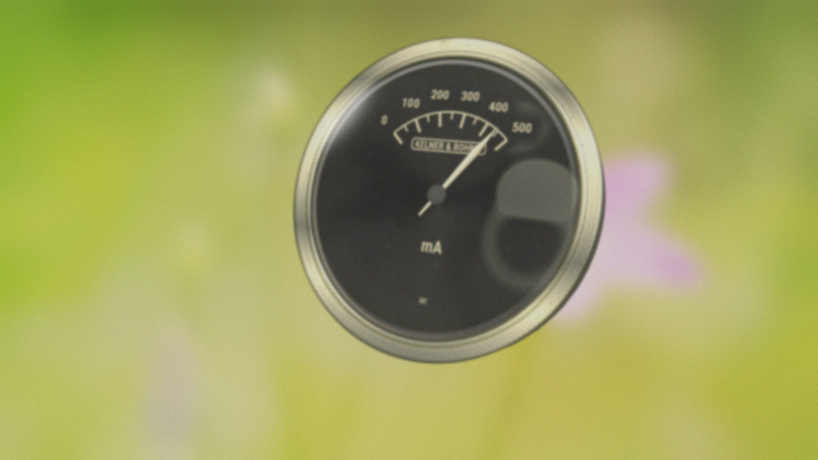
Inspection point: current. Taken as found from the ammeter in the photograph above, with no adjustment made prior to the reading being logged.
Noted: 450 mA
